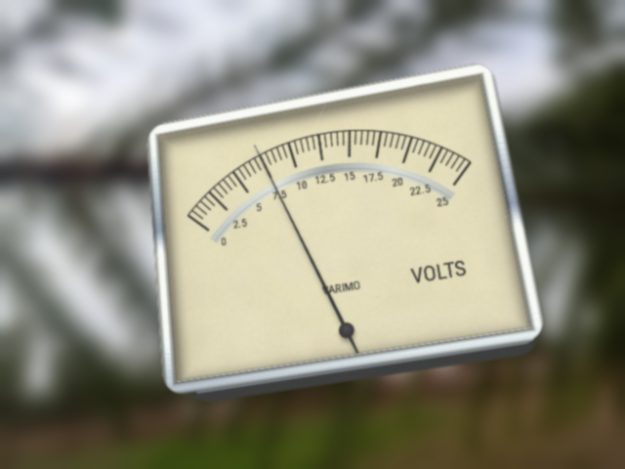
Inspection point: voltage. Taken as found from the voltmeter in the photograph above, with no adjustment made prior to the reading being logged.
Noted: 7.5 V
